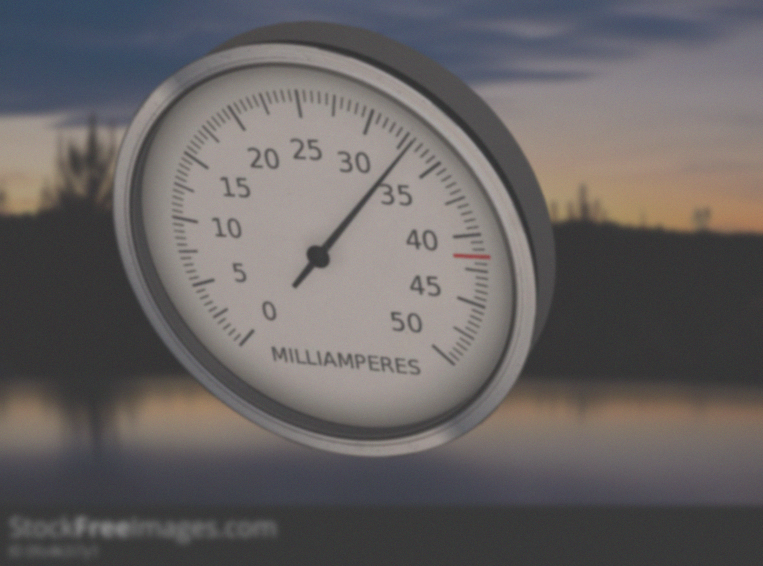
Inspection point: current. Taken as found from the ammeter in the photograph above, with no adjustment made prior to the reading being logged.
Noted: 33 mA
